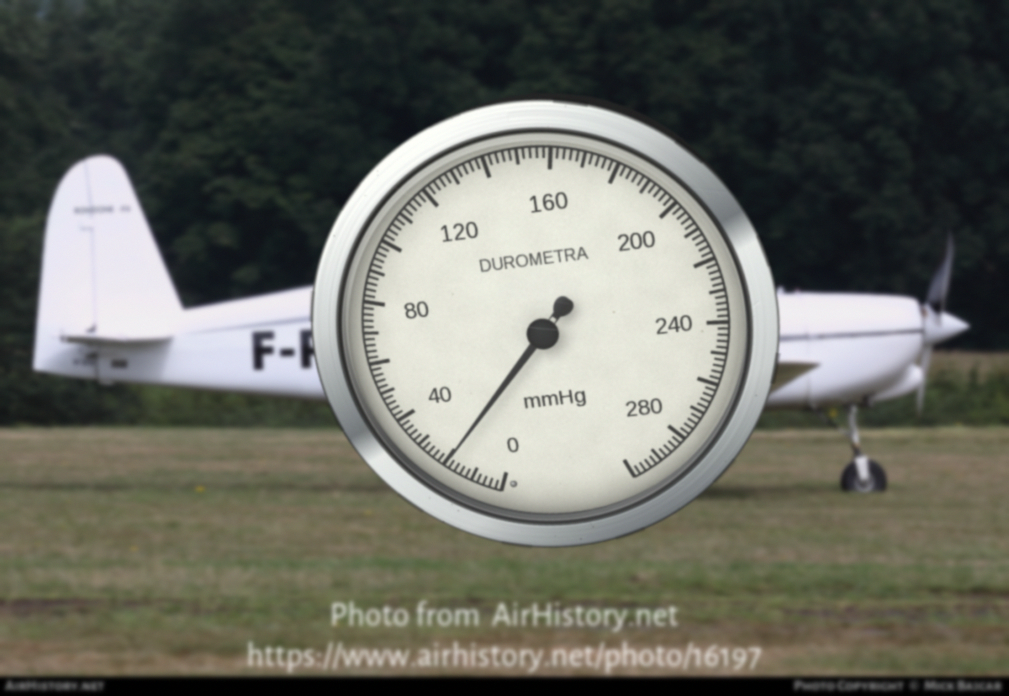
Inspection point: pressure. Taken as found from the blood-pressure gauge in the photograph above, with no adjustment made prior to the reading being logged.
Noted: 20 mmHg
